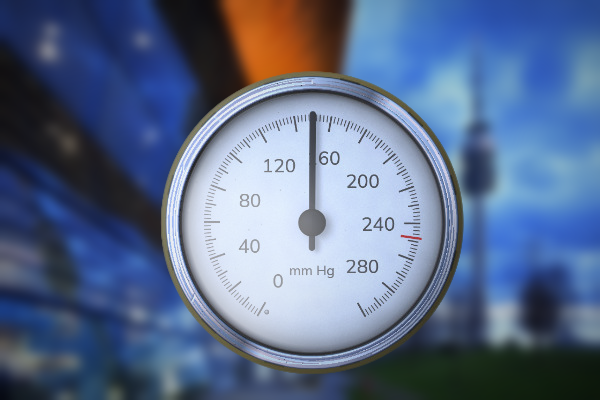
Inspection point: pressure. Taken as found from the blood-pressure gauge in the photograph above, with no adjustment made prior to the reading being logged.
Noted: 150 mmHg
